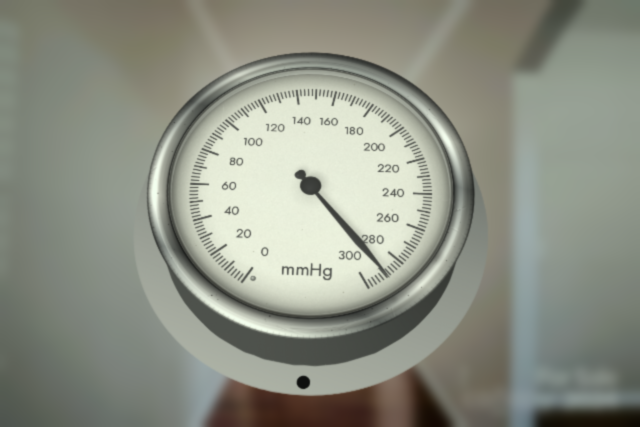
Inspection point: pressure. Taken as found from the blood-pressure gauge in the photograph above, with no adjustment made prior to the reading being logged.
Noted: 290 mmHg
